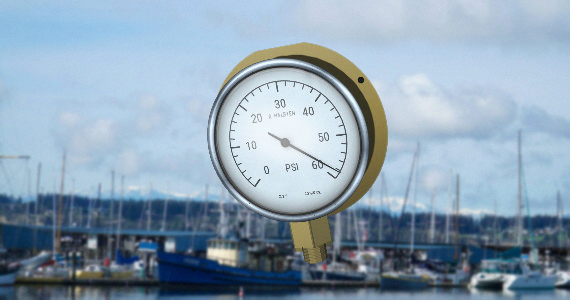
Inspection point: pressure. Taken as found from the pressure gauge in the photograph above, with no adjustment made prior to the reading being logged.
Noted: 58 psi
